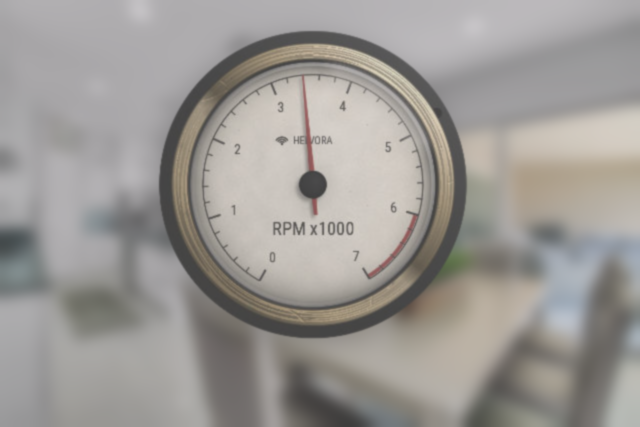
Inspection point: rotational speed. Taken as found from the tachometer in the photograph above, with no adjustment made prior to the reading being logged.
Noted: 3400 rpm
